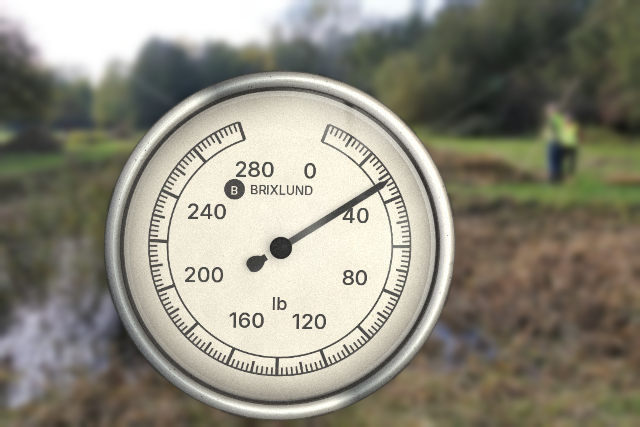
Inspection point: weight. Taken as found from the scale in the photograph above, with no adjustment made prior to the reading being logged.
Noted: 32 lb
